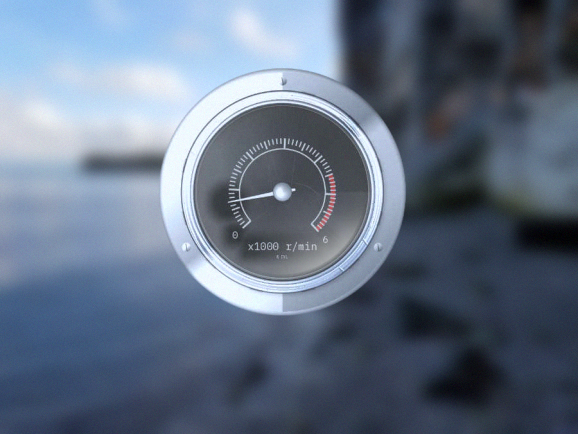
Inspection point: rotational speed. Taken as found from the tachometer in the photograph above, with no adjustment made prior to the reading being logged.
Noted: 700 rpm
